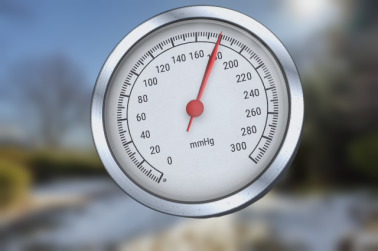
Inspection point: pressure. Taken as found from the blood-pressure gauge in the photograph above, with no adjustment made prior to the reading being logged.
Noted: 180 mmHg
